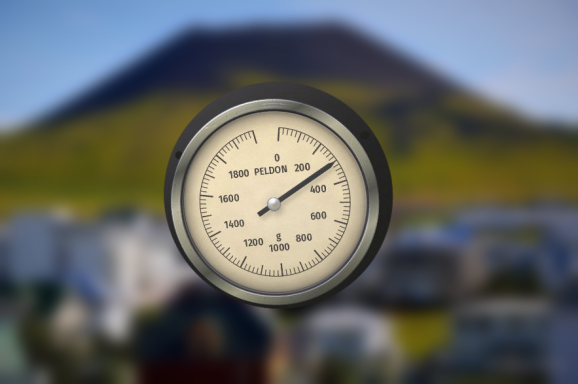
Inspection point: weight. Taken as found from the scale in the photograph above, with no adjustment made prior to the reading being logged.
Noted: 300 g
